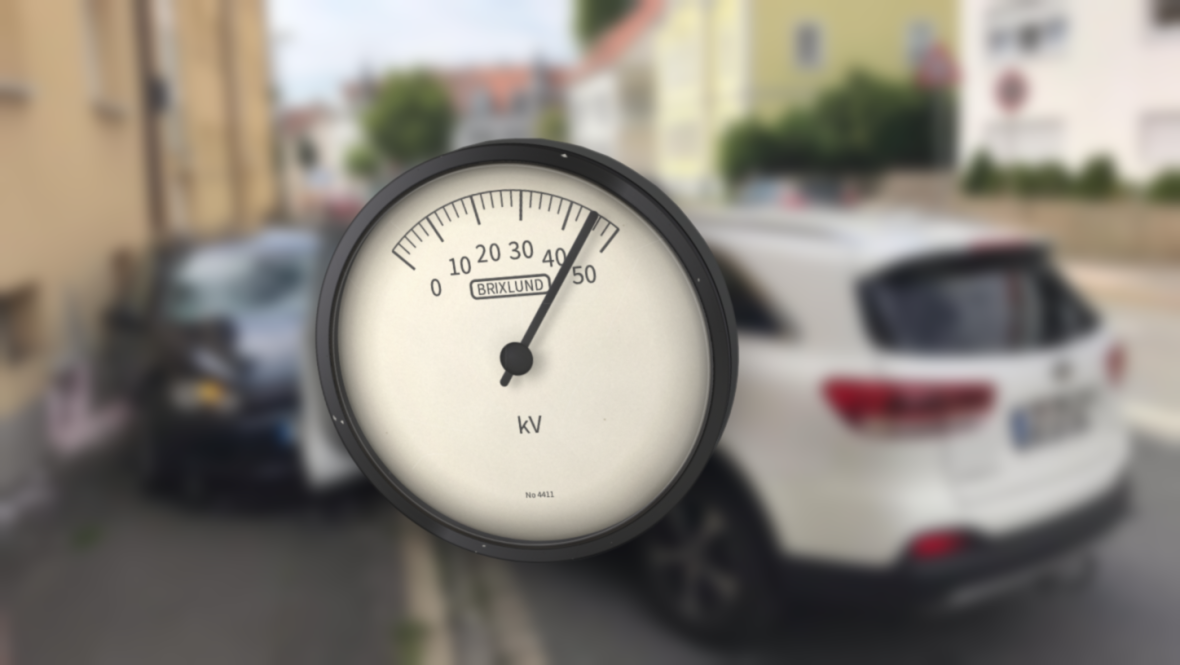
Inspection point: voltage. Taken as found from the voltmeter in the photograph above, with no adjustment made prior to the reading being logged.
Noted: 45 kV
